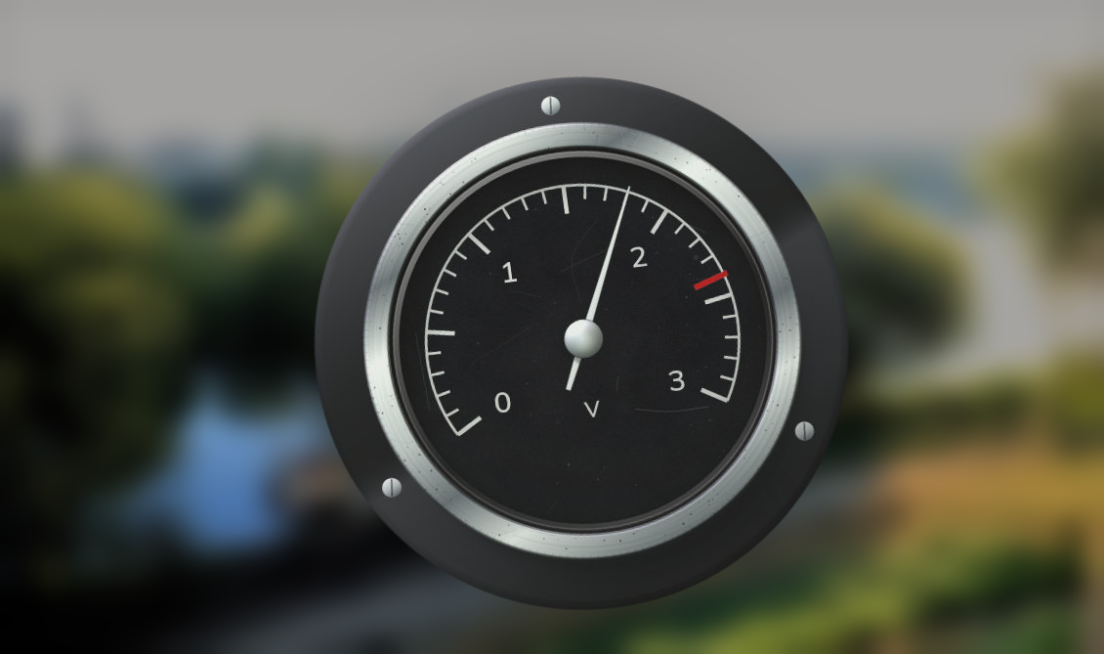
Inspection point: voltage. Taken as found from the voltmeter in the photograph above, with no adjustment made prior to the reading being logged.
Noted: 1.8 V
